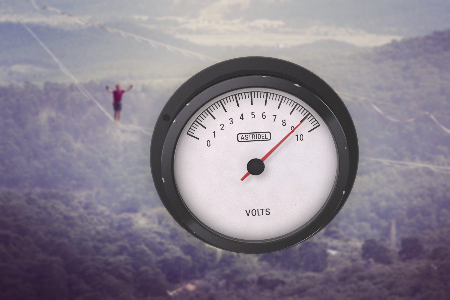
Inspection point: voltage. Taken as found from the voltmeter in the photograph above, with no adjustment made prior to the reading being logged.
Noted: 9 V
